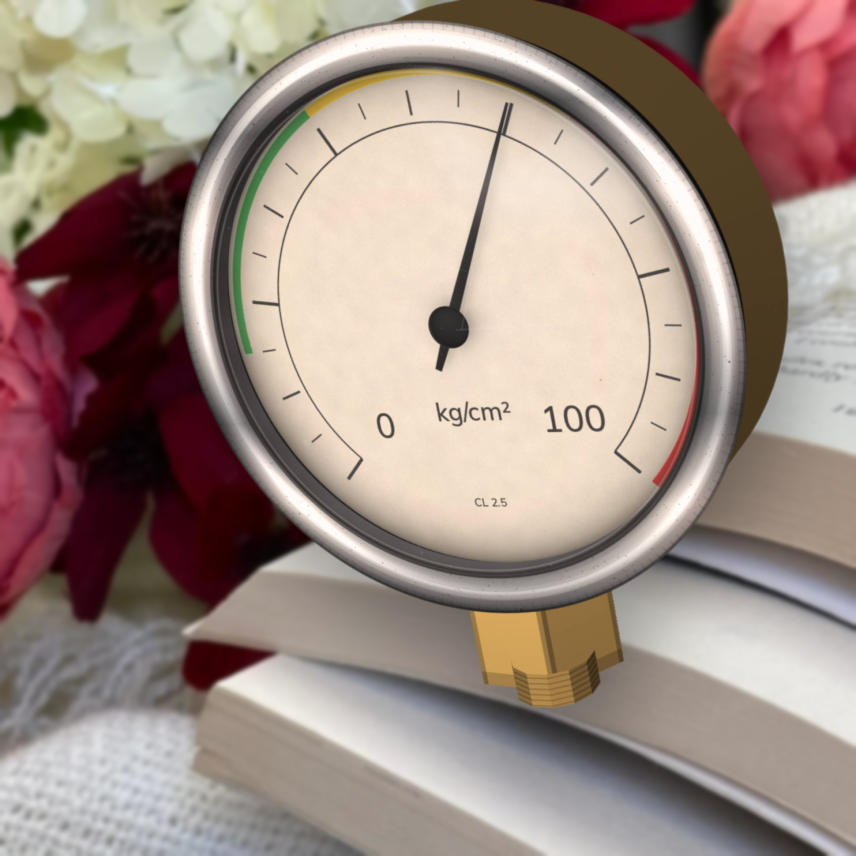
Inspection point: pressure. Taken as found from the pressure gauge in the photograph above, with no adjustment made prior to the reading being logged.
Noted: 60 kg/cm²
